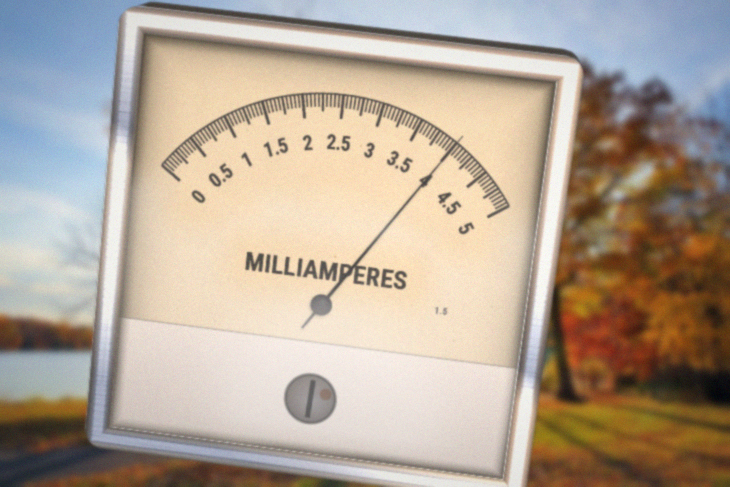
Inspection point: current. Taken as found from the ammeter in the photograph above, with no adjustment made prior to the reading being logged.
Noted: 4 mA
